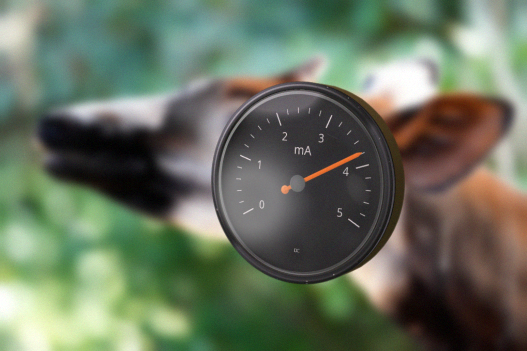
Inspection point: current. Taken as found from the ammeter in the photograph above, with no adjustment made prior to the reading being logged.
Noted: 3.8 mA
